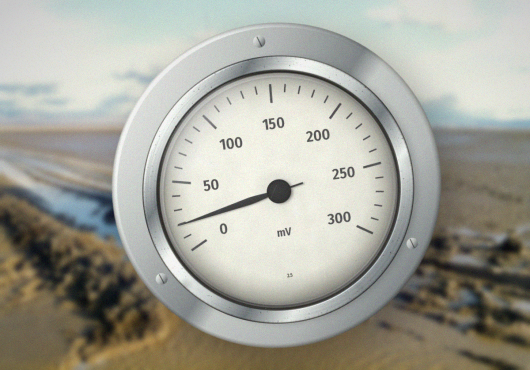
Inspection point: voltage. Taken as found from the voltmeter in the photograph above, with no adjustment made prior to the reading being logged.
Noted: 20 mV
